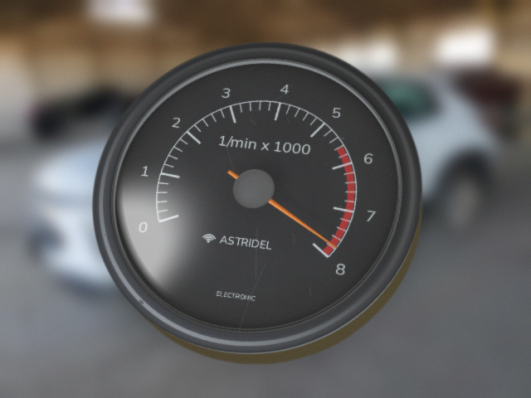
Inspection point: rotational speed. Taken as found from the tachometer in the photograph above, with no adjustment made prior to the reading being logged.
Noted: 7800 rpm
